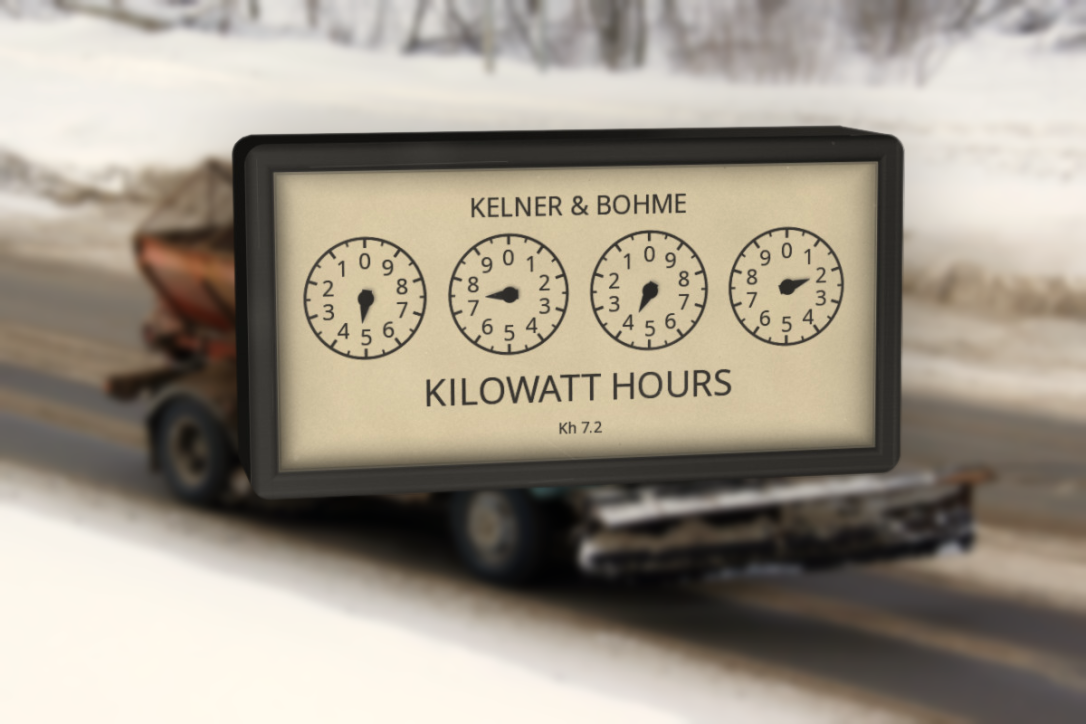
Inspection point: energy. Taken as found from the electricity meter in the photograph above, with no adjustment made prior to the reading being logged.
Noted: 4742 kWh
